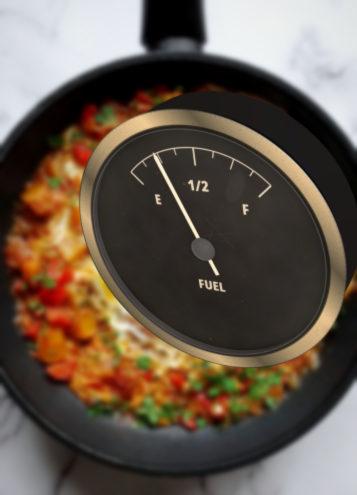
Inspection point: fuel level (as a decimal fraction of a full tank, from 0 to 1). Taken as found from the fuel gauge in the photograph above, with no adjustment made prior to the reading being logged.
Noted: 0.25
